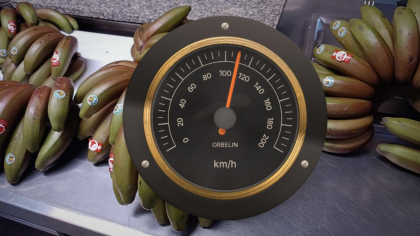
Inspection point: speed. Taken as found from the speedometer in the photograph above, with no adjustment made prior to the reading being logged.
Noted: 110 km/h
